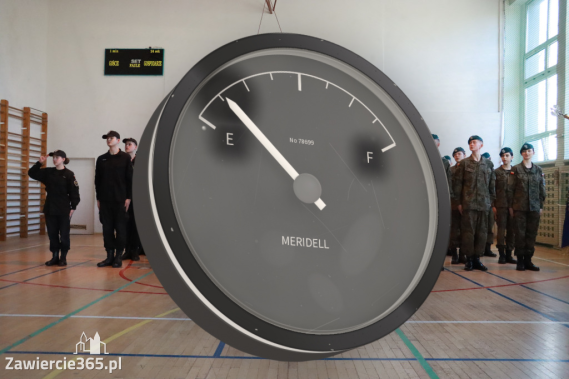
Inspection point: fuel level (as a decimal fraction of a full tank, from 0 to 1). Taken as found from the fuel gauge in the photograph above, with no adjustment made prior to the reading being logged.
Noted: 0.125
